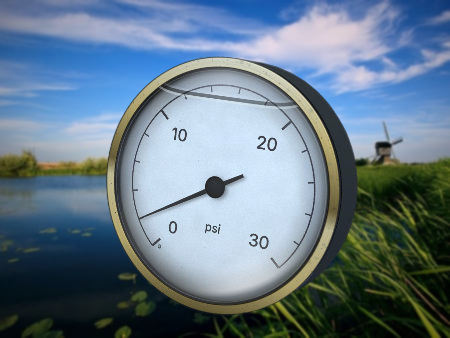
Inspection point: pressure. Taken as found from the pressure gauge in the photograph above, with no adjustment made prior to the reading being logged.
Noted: 2 psi
